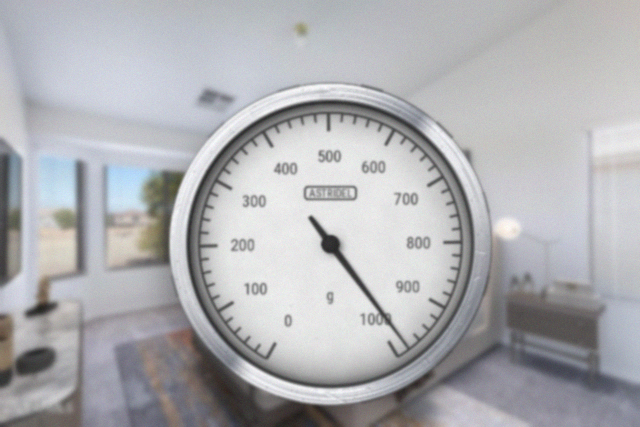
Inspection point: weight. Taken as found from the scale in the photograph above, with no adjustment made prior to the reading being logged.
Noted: 980 g
